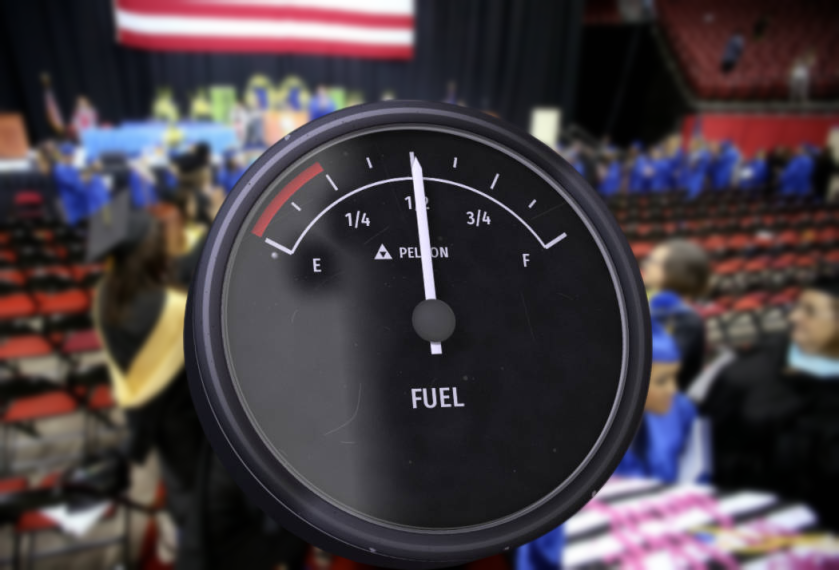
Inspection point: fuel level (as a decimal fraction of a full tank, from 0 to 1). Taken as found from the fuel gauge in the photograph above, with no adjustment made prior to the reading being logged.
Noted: 0.5
